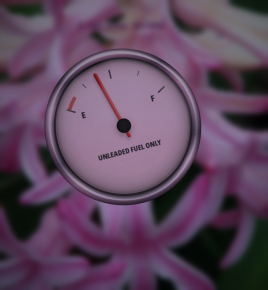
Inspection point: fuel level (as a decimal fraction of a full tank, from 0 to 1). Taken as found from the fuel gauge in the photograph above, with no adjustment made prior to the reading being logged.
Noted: 0.375
